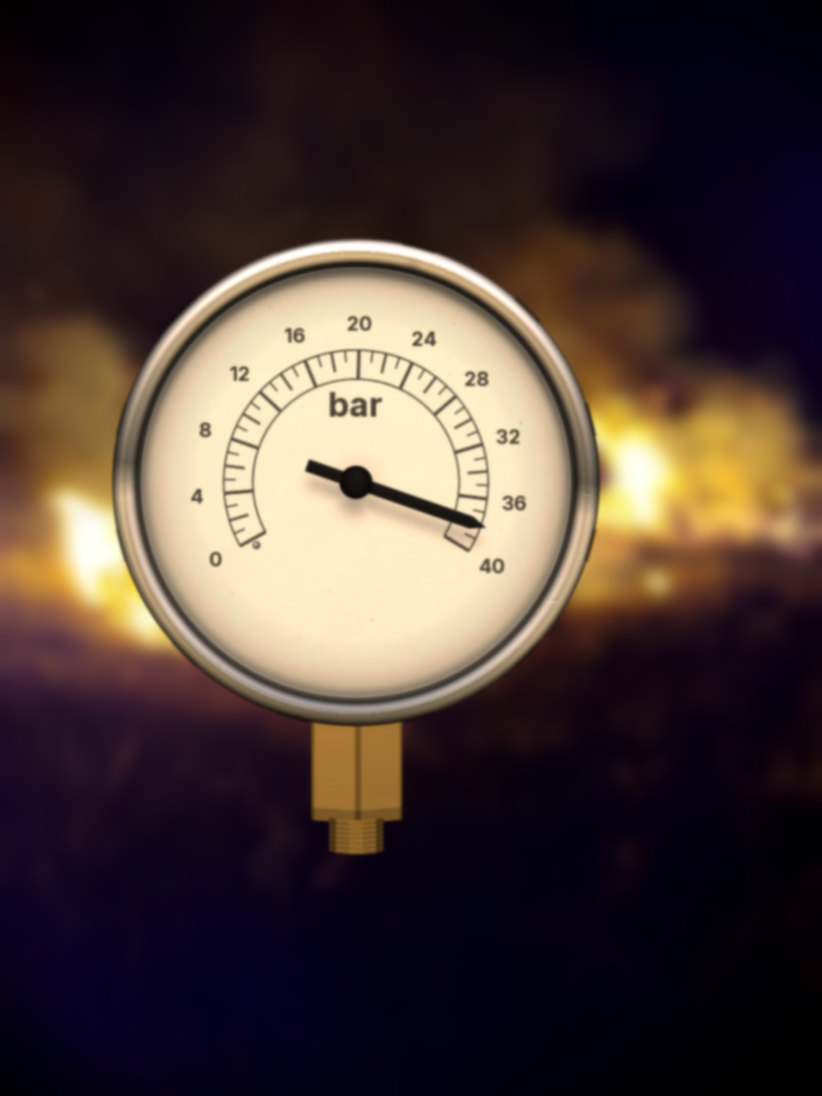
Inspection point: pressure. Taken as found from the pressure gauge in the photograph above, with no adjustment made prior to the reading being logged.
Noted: 38 bar
